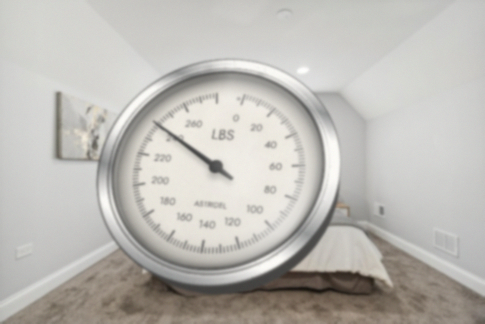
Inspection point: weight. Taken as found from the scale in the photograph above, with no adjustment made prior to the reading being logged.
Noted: 240 lb
